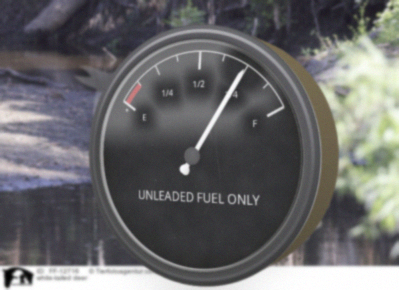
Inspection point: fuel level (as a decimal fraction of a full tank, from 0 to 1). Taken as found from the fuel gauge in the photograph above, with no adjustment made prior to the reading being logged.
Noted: 0.75
